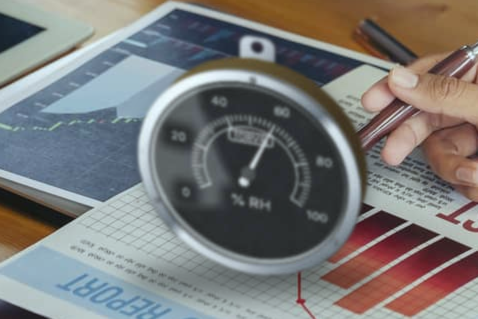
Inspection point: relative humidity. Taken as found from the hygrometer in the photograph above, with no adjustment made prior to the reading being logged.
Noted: 60 %
